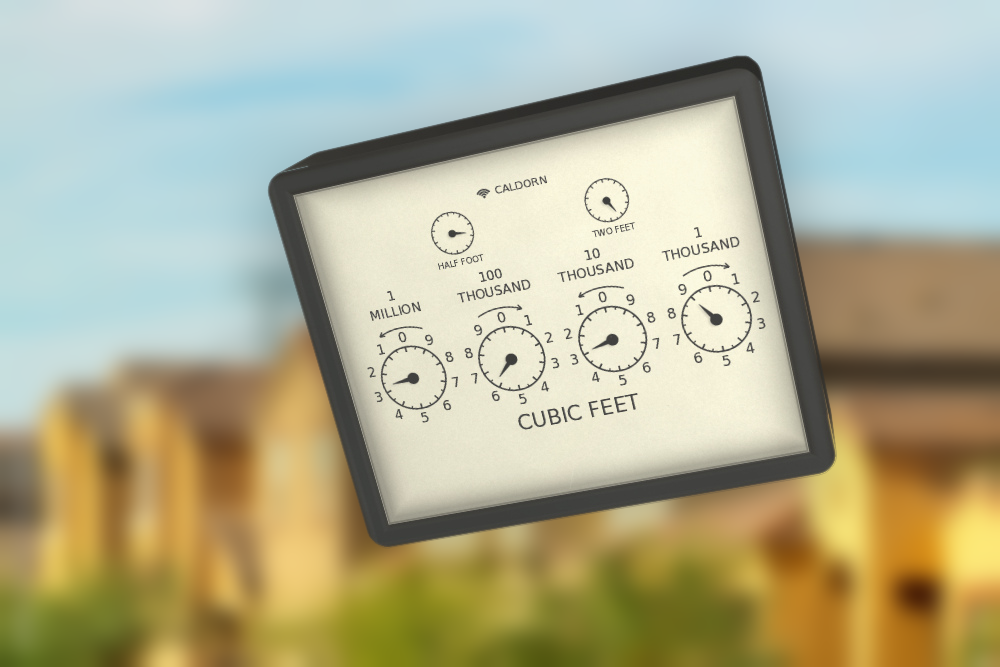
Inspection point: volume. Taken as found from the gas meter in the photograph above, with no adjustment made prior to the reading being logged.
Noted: 262900 ft³
